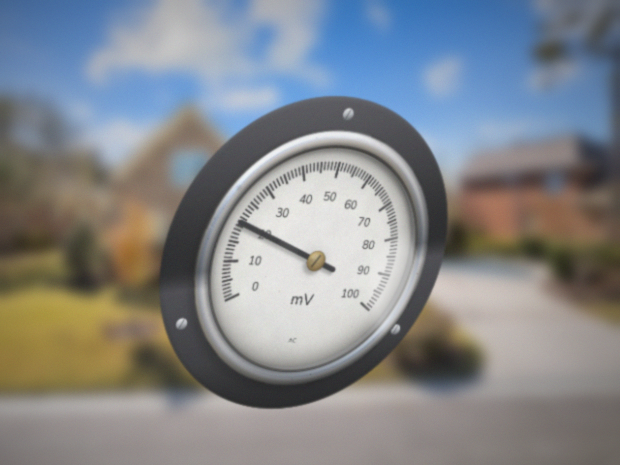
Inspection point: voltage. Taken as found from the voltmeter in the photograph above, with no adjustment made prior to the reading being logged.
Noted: 20 mV
